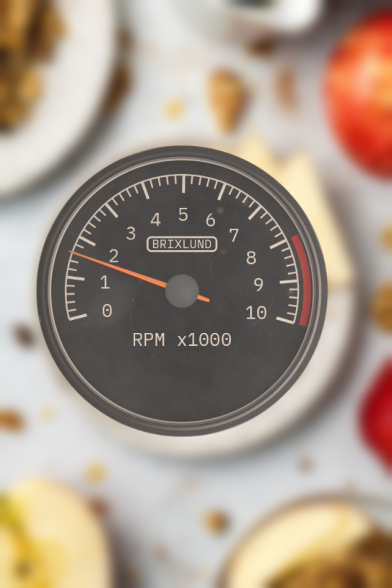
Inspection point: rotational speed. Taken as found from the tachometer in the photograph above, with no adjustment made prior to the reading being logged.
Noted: 1600 rpm
